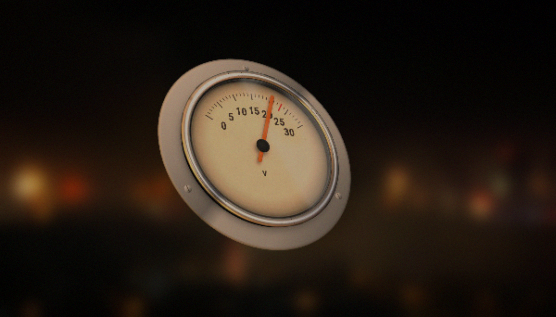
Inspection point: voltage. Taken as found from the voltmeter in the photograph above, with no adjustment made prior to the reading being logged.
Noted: 20 V
